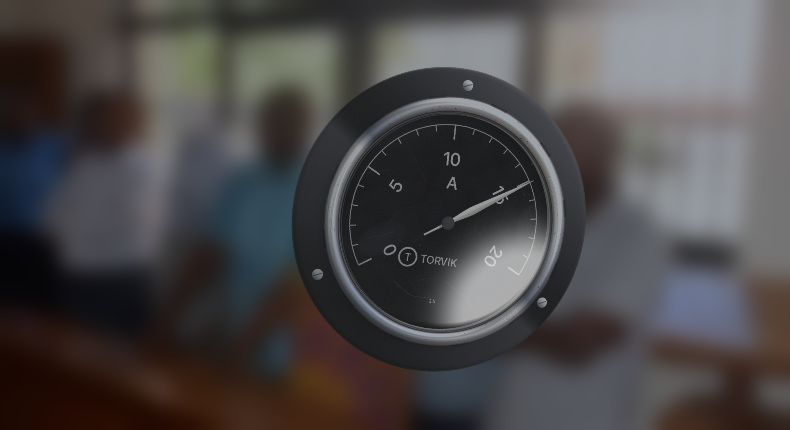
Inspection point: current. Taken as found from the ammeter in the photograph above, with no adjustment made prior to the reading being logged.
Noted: 15 A
